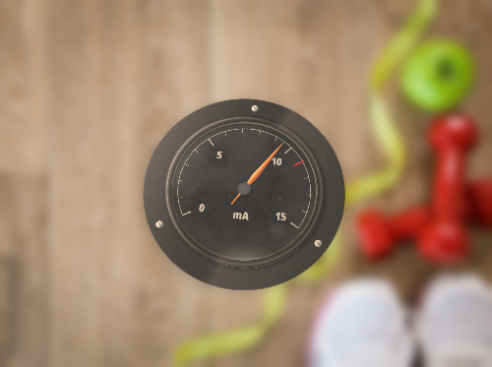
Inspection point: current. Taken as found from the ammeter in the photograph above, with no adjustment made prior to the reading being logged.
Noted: 9.5 mA
